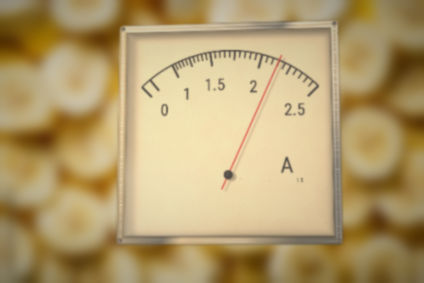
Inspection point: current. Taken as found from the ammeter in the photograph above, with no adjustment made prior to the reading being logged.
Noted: 2.15 A
